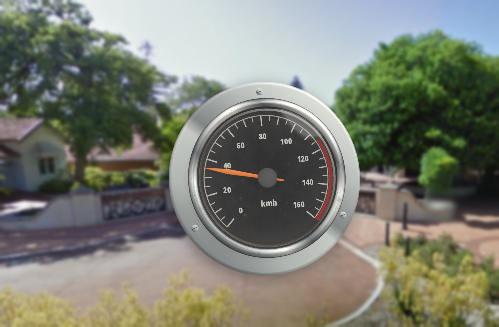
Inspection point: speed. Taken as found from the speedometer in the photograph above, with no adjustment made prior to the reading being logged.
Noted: 35 km/h
